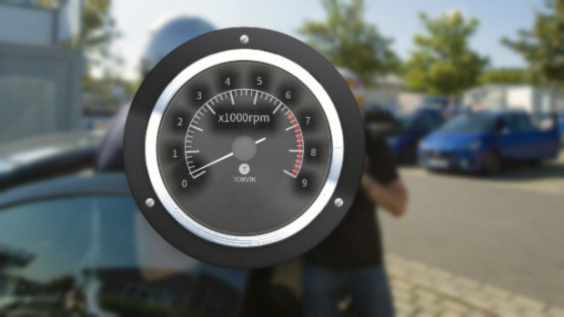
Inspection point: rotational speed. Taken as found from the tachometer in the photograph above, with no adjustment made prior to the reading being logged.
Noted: 200 rpm
